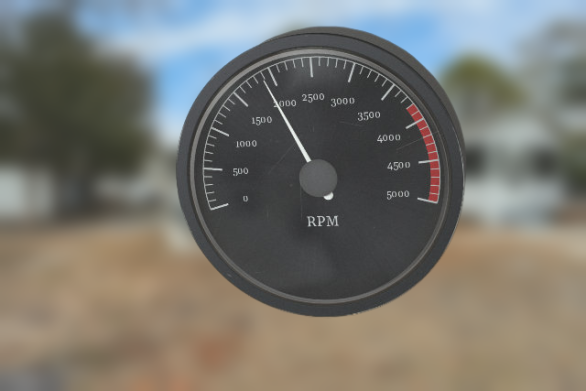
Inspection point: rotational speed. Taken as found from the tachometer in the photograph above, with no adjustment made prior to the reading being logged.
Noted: 1900 rpm
